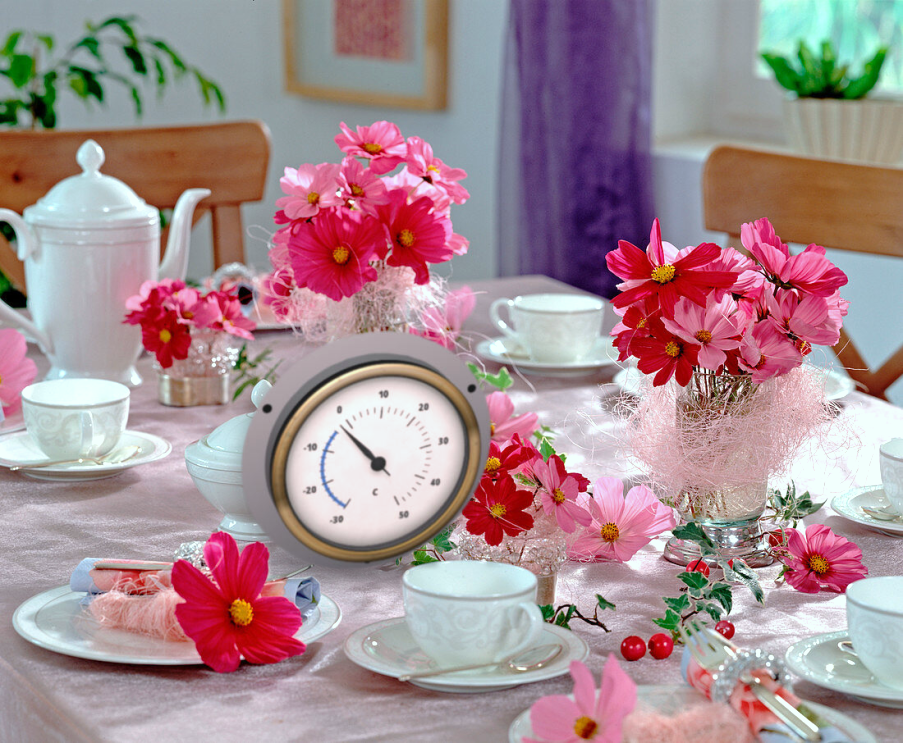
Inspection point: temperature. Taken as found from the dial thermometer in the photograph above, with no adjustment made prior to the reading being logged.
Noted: -2 °C
